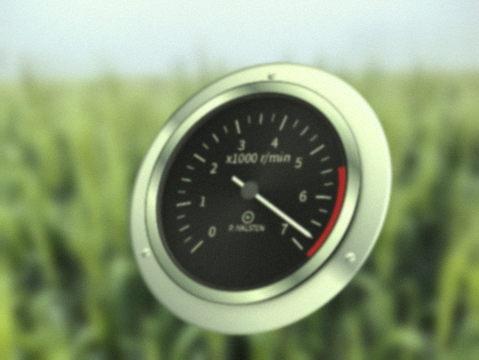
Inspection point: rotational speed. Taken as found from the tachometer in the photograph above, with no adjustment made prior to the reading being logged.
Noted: 6750 rpm
